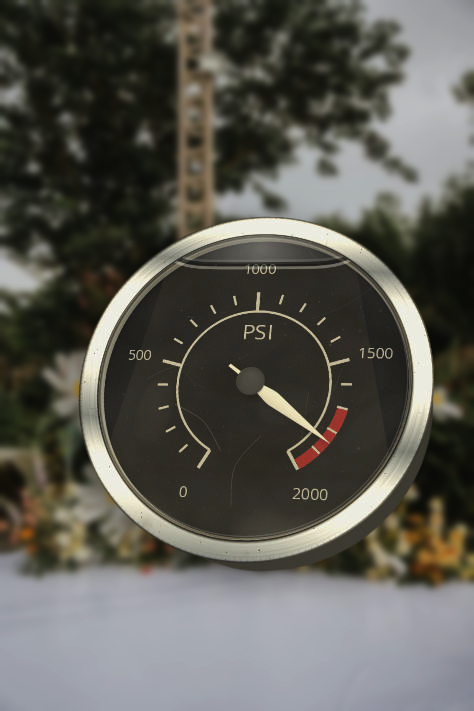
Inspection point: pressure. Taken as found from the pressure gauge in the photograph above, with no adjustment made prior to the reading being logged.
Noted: 1850 psi
